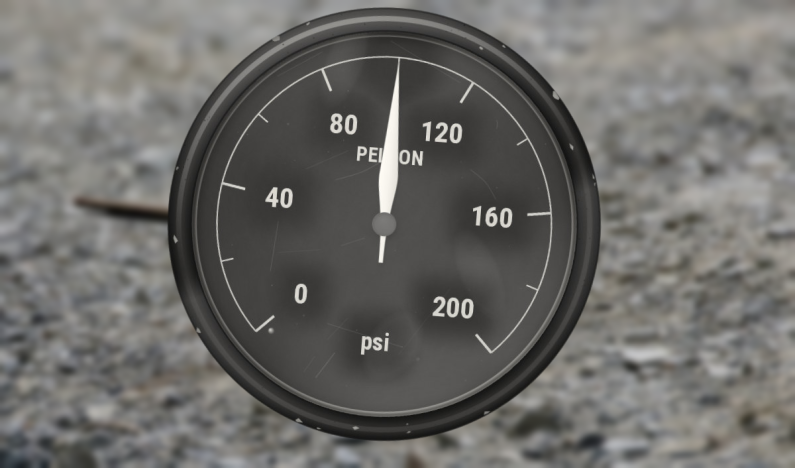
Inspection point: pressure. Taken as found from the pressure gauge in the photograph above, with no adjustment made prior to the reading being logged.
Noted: 100 psi
